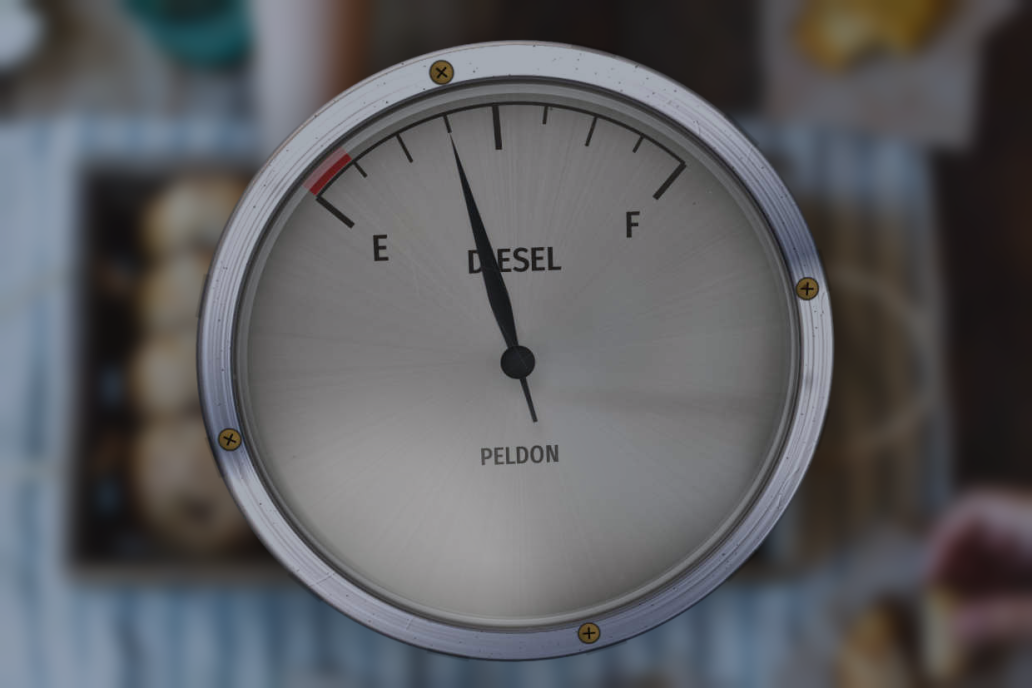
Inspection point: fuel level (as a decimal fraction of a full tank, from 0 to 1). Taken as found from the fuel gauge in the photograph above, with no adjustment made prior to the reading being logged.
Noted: 0.375
